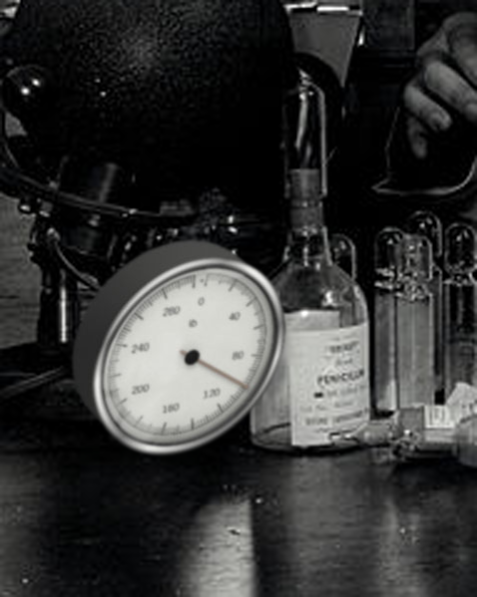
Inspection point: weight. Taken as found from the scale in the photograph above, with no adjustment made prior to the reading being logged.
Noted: 100 lb
